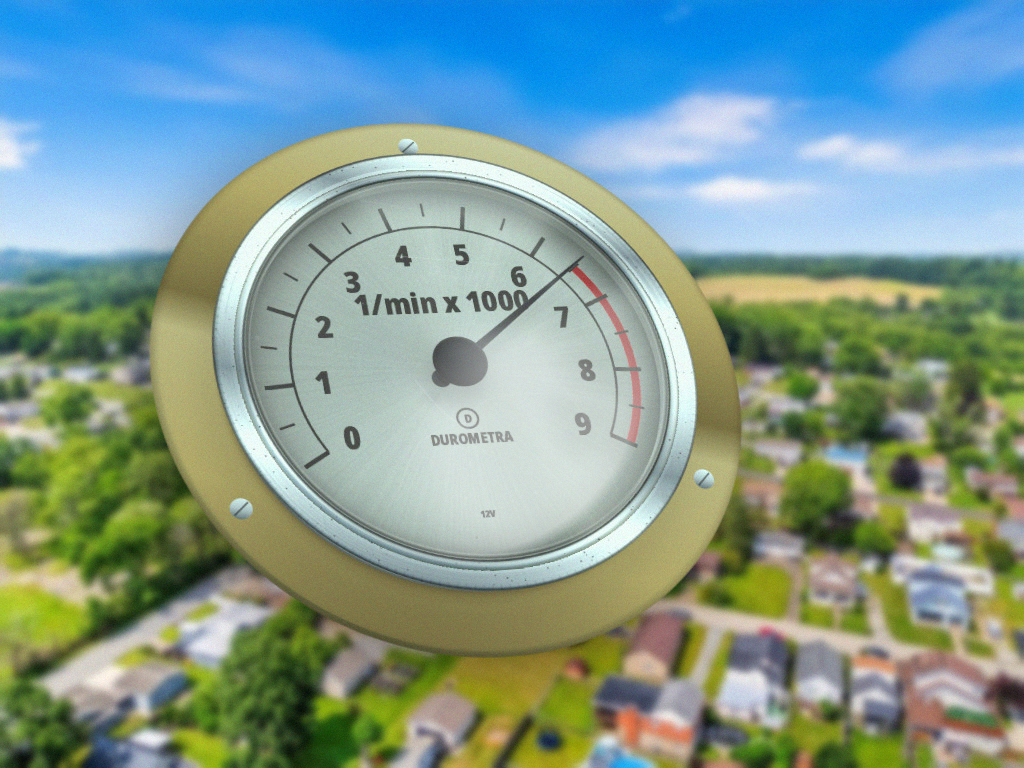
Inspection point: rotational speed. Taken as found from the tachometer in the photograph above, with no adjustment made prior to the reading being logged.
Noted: 6500 rpm
